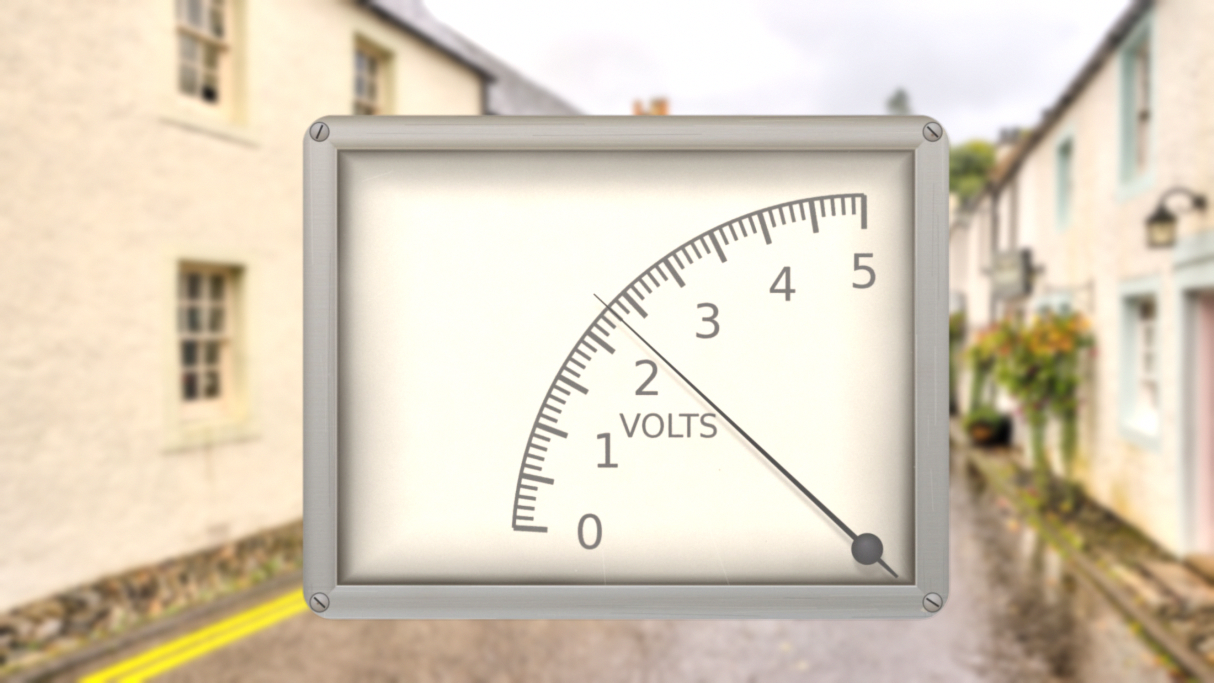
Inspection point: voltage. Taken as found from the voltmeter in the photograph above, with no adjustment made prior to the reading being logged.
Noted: 2.3 V
